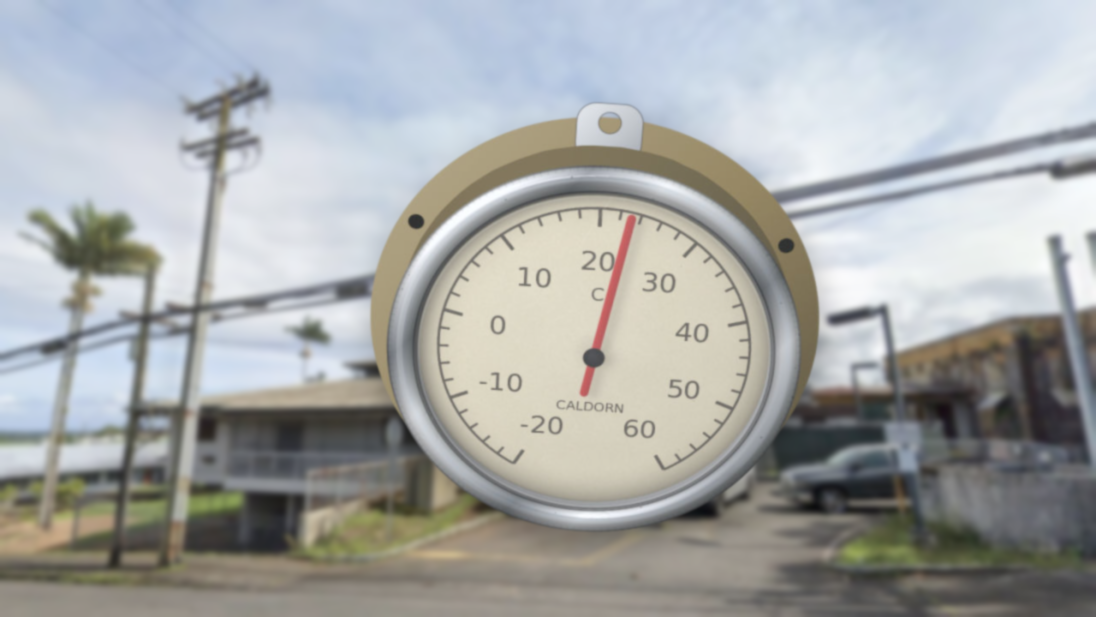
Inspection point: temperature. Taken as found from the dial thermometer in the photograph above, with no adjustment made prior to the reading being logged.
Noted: 23 °C
